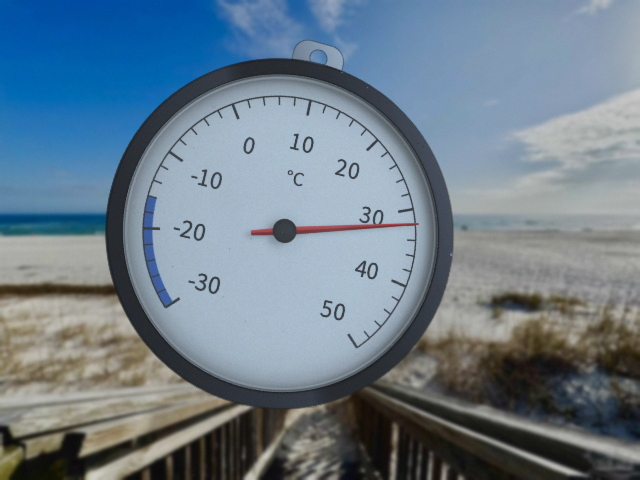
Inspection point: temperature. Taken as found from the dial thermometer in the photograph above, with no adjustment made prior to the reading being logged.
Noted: 32 °C
